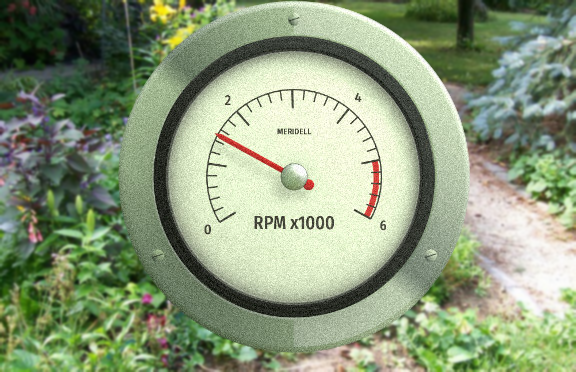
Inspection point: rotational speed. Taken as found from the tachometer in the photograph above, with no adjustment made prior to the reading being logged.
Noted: 1500 rpm
